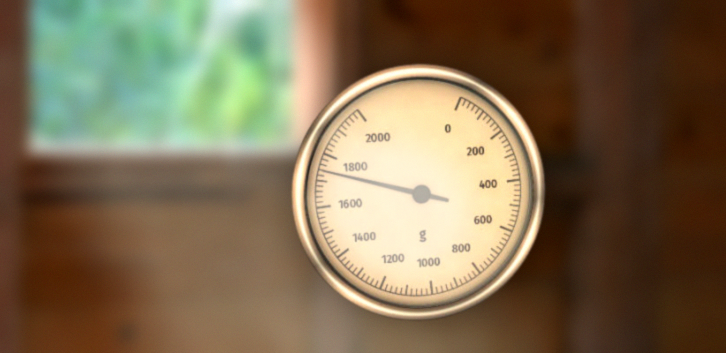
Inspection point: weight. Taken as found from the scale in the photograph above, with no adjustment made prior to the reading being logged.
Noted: 1740 g
